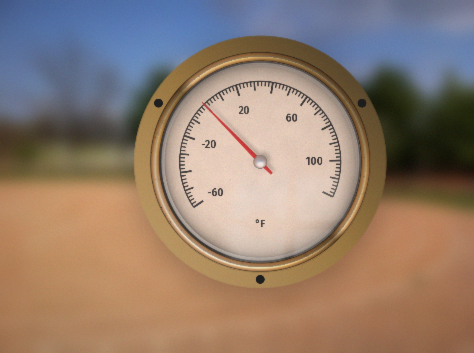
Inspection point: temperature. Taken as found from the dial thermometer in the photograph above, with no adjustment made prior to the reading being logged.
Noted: 0 °F
